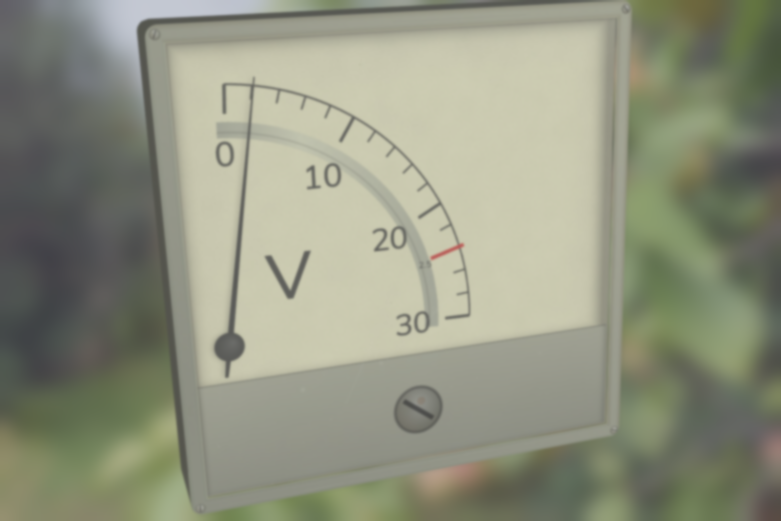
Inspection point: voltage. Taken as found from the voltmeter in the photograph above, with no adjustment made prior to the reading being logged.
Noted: 2 V
